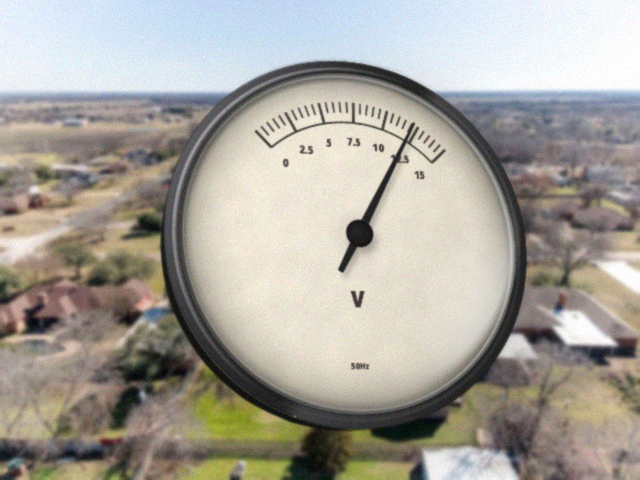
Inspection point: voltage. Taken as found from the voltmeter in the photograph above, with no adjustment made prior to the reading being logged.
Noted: 12 V
